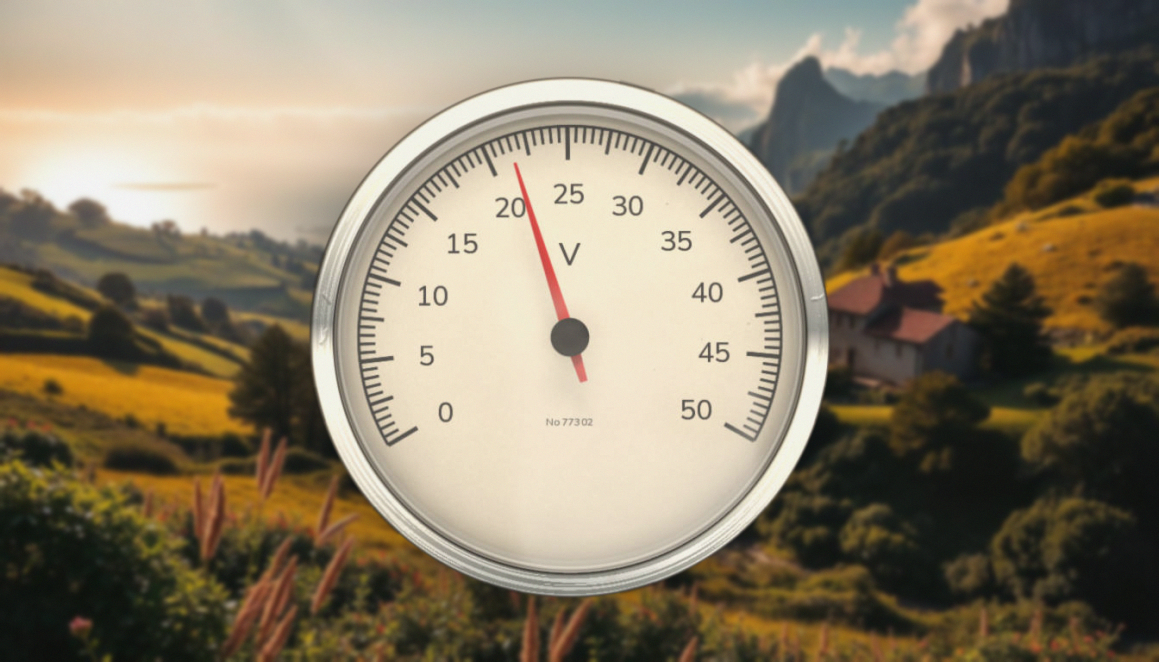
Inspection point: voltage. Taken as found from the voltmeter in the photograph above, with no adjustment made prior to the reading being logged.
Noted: 21.5 V
